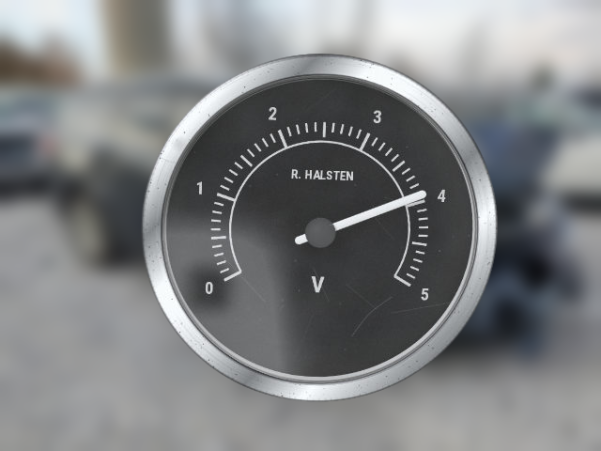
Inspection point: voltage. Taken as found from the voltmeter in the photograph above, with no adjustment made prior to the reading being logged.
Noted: 3.9 V
